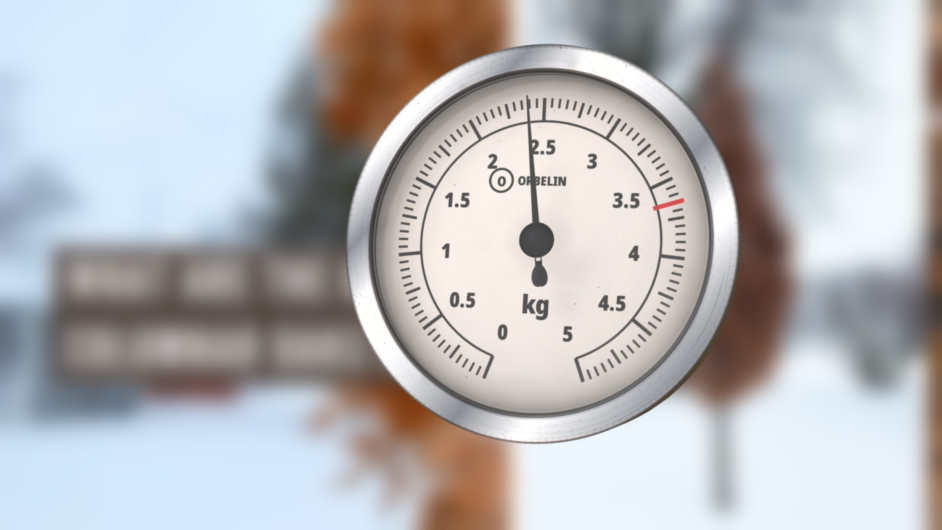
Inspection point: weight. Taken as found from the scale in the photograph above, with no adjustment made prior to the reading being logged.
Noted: 2.4 kg
